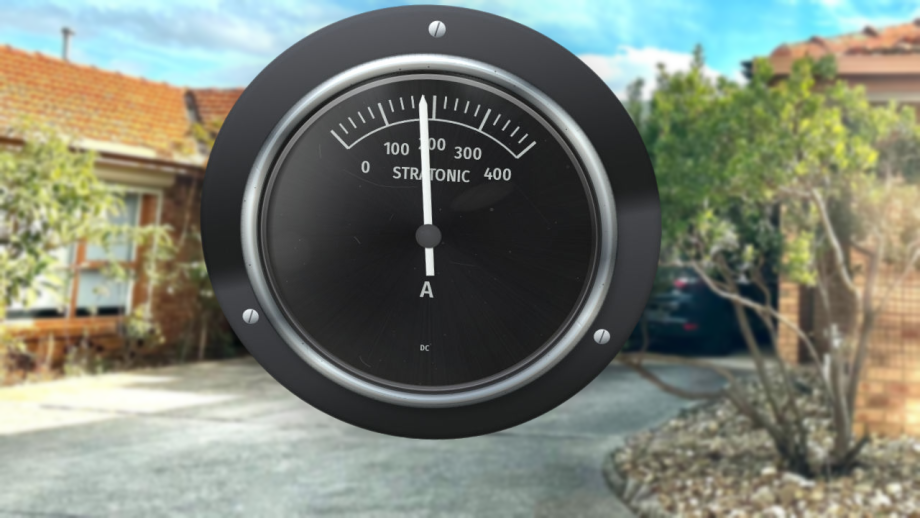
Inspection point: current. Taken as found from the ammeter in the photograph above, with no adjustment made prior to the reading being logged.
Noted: 180 A
